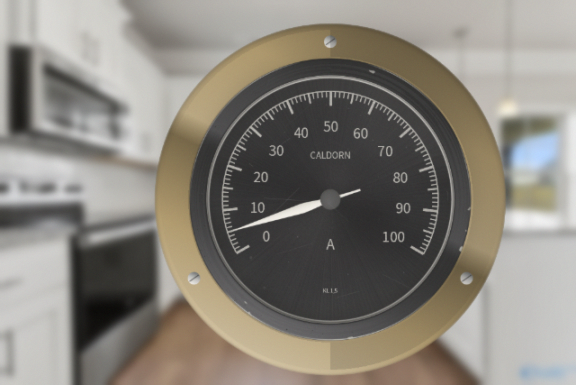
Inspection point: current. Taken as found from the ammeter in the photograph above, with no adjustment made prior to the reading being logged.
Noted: 5 A
